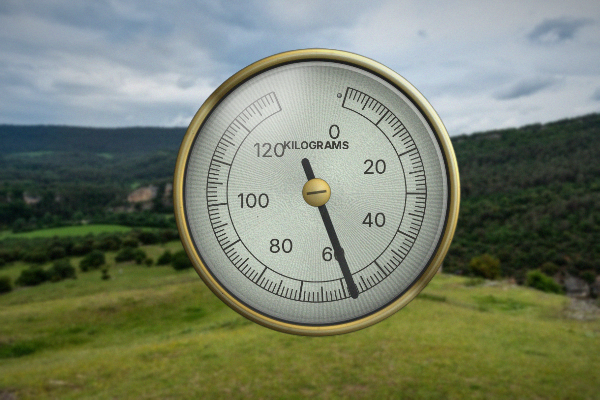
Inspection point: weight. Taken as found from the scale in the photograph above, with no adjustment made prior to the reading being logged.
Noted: 58 kg
